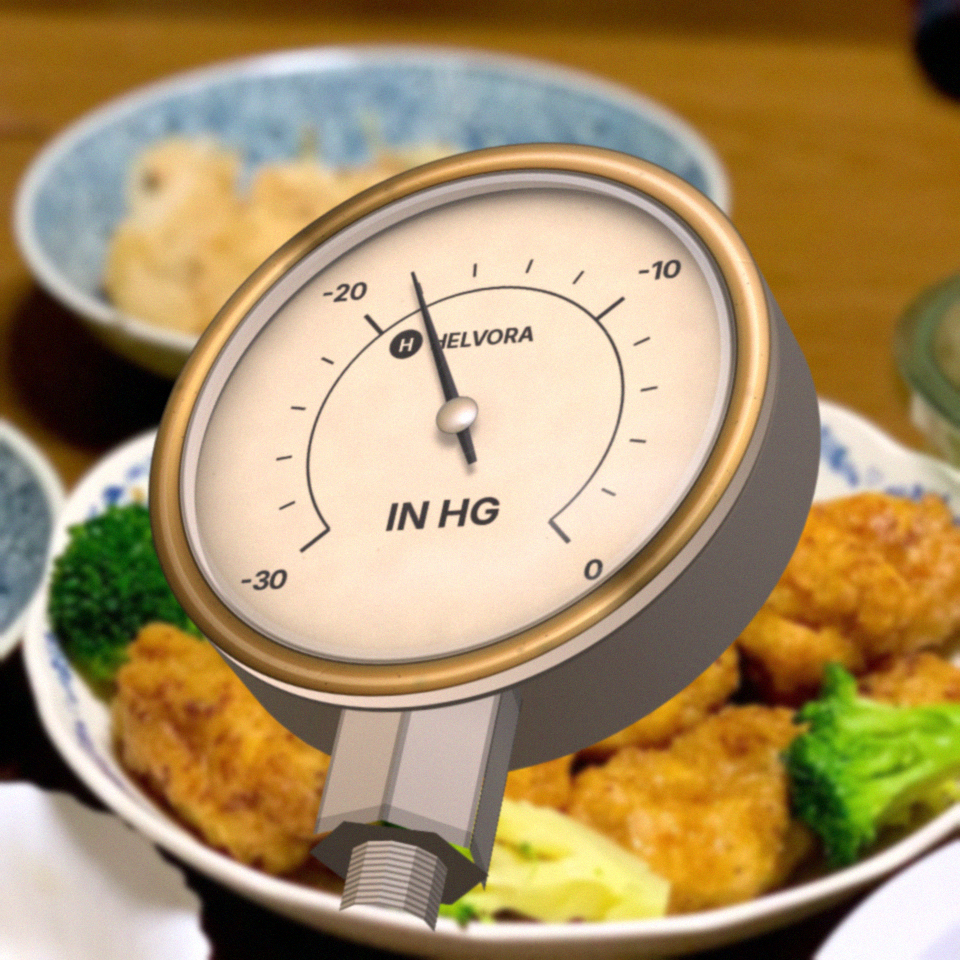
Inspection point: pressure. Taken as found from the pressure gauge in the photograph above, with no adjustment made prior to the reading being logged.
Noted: -18 inHg
